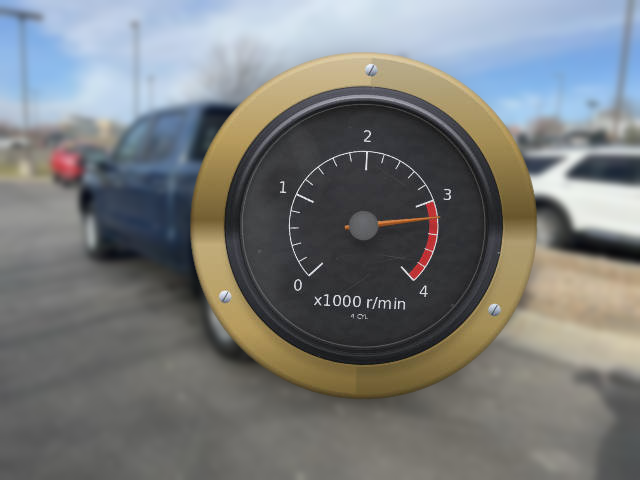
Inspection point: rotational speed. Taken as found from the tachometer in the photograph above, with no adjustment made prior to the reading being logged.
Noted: 3200 rpm
